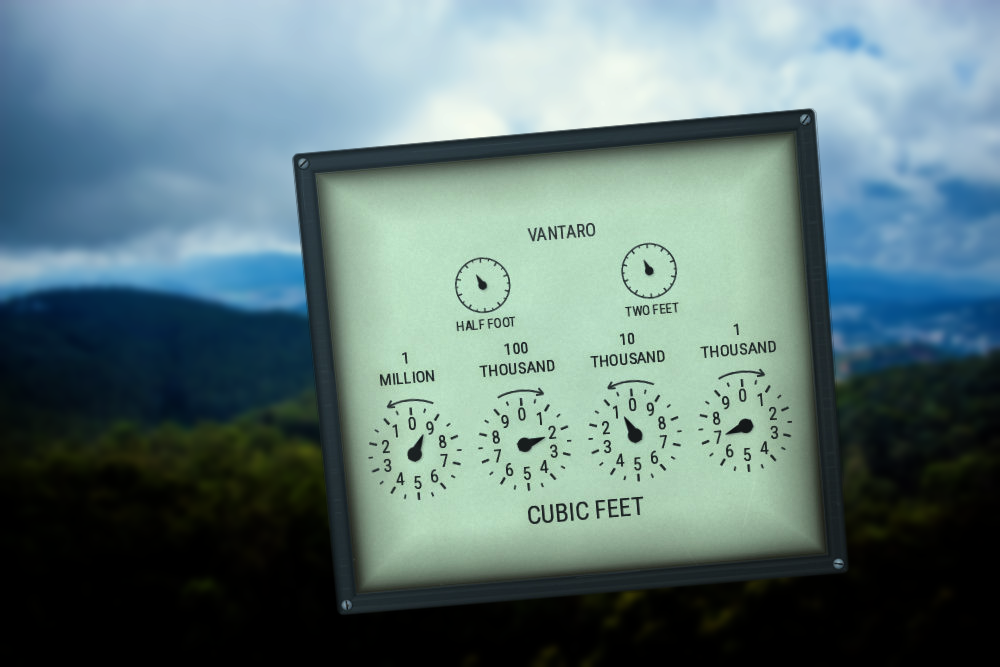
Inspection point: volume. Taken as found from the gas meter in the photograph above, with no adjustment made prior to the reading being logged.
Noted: 920700 ft³
